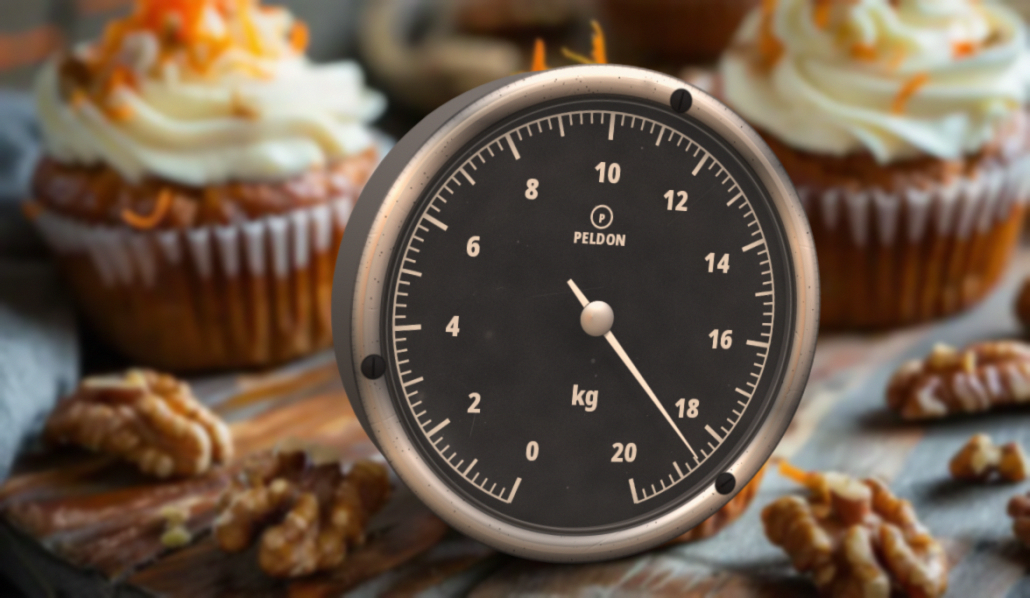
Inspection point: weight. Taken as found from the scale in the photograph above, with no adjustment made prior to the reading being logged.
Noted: 18.6 kg
